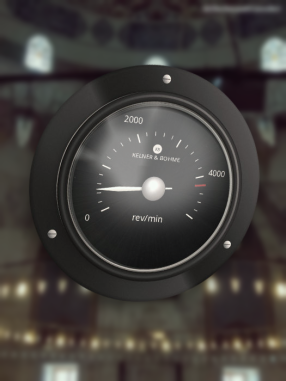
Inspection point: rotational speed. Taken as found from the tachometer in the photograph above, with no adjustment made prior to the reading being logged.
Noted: 500 rpm
